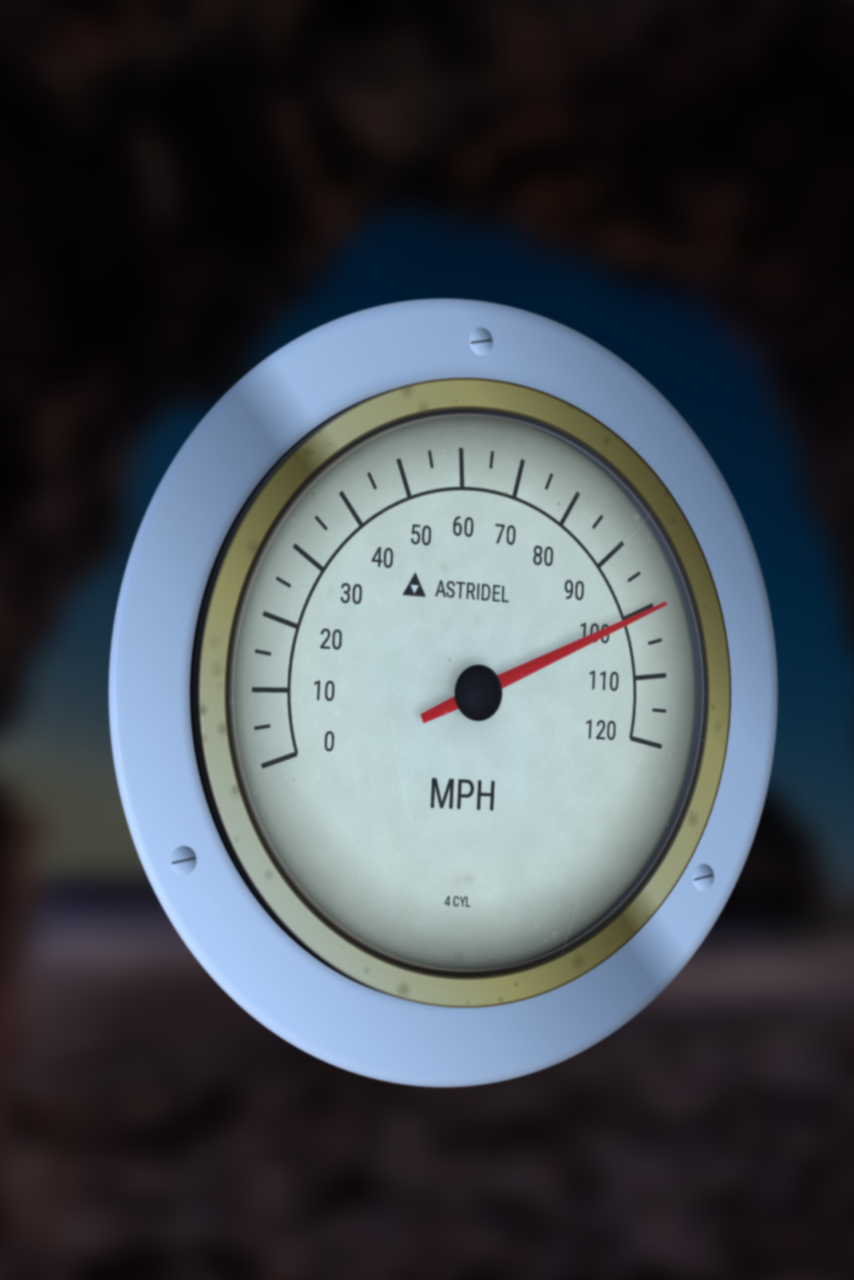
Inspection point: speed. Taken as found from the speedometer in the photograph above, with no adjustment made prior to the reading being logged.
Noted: 100 mph
